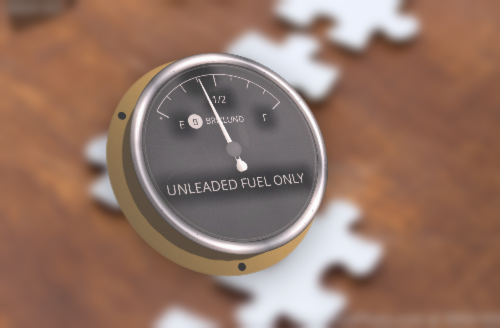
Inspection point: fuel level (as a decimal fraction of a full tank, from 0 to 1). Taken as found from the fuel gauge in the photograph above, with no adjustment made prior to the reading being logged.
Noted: 0.375
